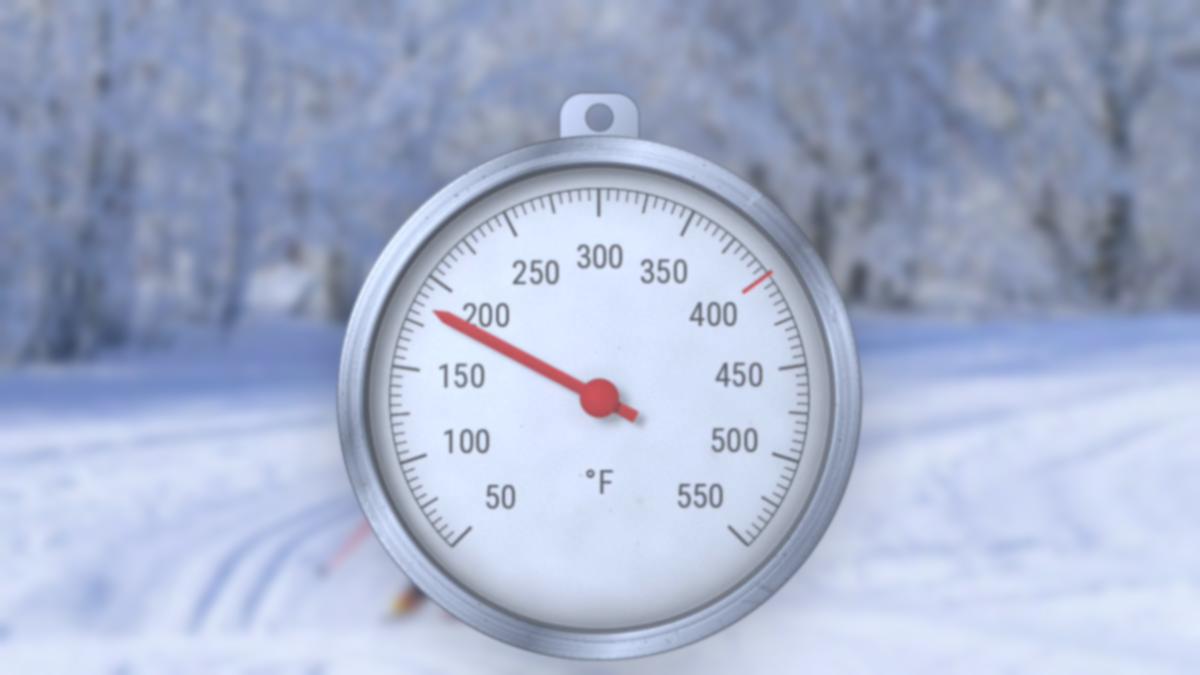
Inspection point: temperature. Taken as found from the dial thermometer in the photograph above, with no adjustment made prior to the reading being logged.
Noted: 185 °F
